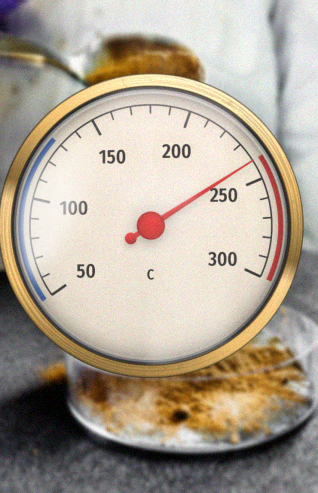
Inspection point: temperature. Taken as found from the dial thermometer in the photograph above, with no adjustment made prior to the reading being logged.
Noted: 240 °C
